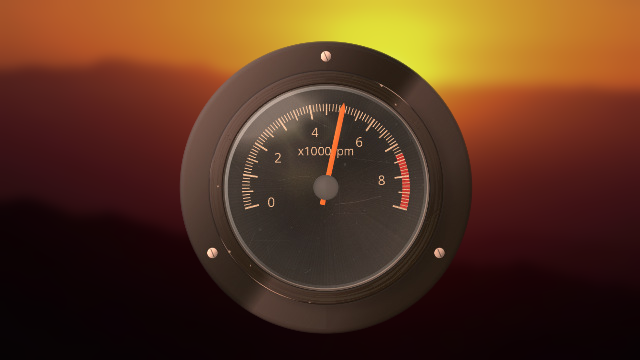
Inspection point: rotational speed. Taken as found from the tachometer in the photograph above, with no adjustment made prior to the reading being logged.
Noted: 5000 rpm
